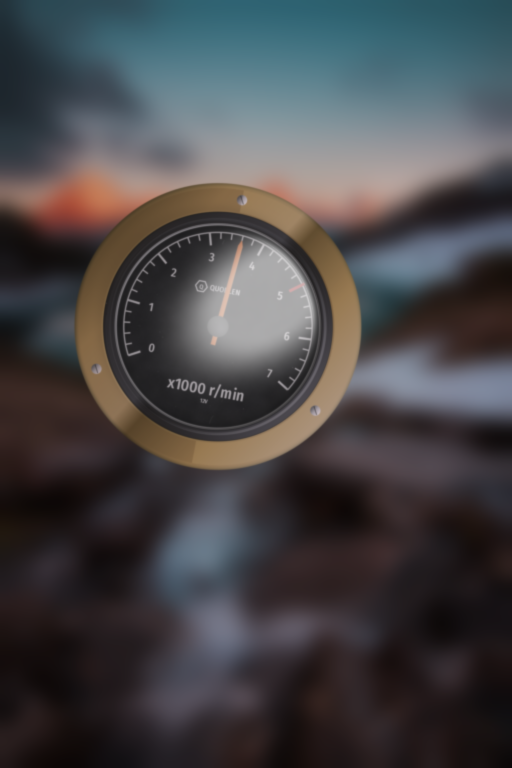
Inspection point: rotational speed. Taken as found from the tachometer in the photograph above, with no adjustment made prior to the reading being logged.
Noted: 3600 rpm
